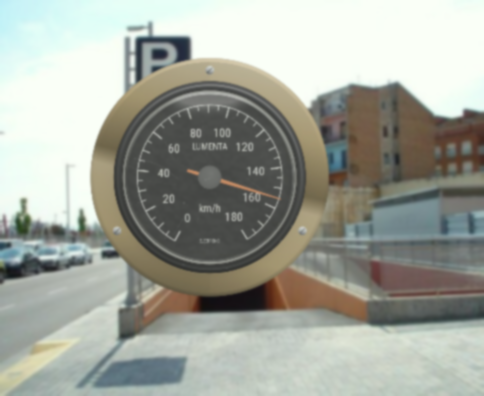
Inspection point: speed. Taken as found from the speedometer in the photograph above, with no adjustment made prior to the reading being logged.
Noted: 155 km/h
